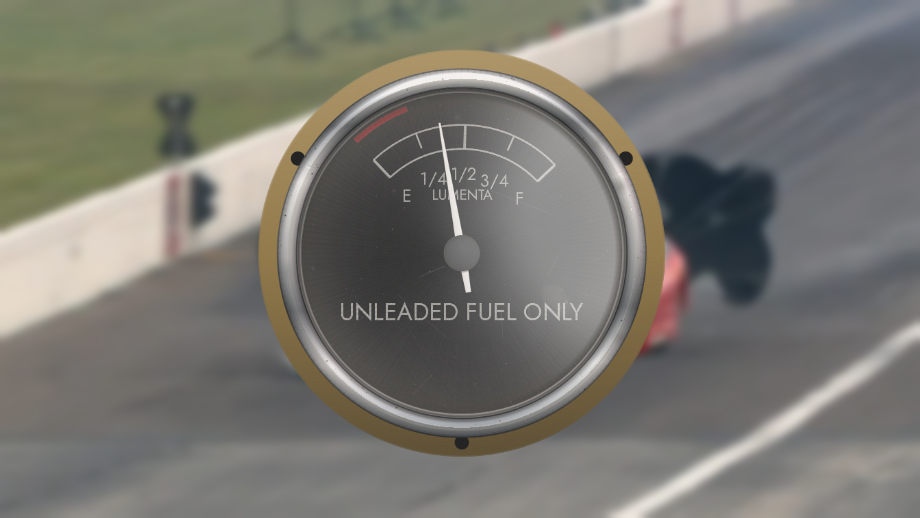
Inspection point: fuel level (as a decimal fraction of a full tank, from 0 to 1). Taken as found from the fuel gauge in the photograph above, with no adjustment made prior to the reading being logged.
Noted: 0.375
